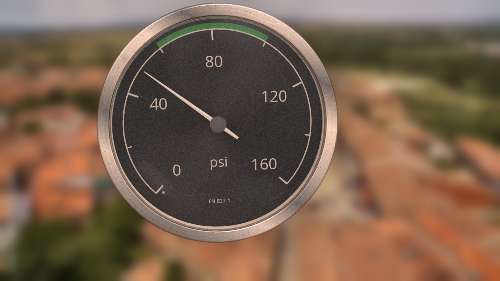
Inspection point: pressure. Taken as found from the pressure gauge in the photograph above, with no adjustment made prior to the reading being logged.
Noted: 50 psi
